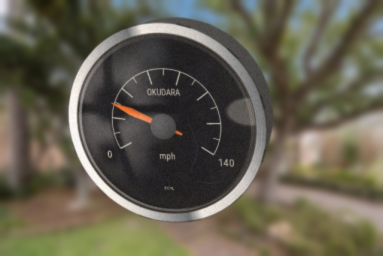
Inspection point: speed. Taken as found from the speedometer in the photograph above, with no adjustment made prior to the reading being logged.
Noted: 30 mph
